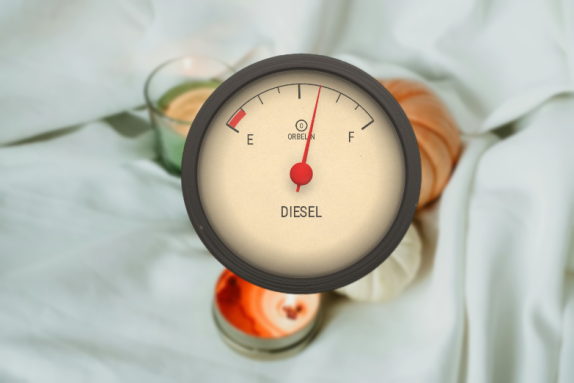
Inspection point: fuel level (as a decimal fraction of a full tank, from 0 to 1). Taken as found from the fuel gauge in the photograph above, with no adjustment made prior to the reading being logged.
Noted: 0.625
